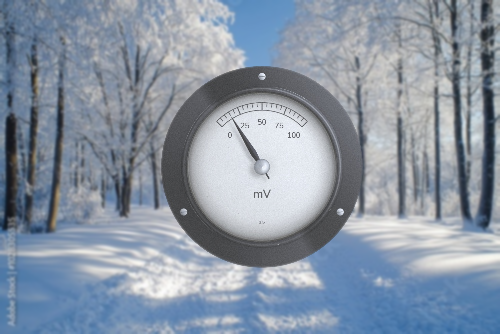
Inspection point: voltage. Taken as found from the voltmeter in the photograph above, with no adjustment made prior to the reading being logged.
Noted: 15 mV
